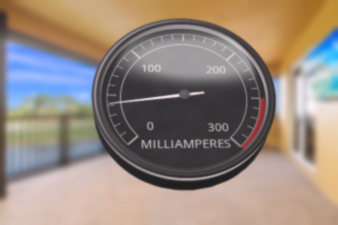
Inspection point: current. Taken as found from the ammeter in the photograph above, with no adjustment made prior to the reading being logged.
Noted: 40 mA
